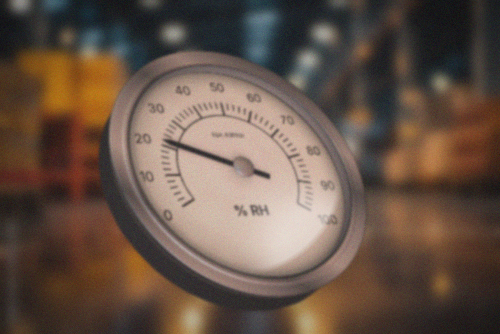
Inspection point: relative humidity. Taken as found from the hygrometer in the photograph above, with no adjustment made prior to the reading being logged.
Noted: 20 %
